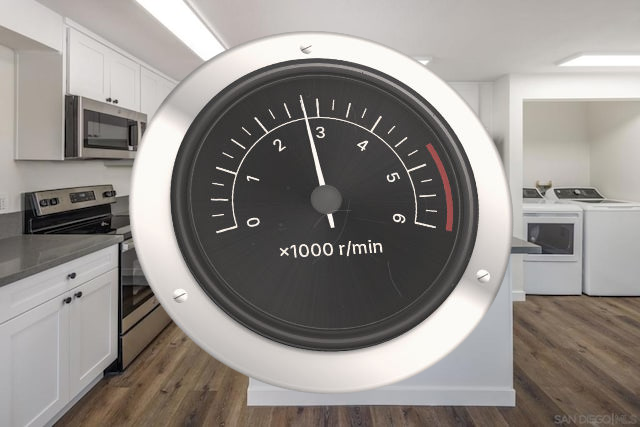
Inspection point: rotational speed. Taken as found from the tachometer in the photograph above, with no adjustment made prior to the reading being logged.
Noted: 2750 rpm
